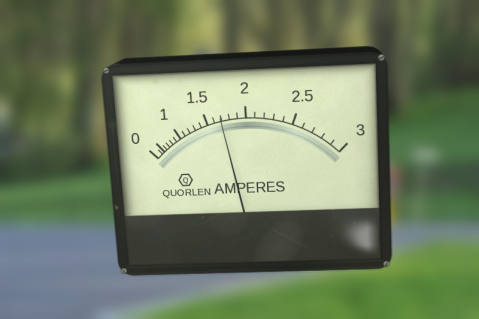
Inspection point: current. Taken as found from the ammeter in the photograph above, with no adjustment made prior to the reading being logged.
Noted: 1.7 A
